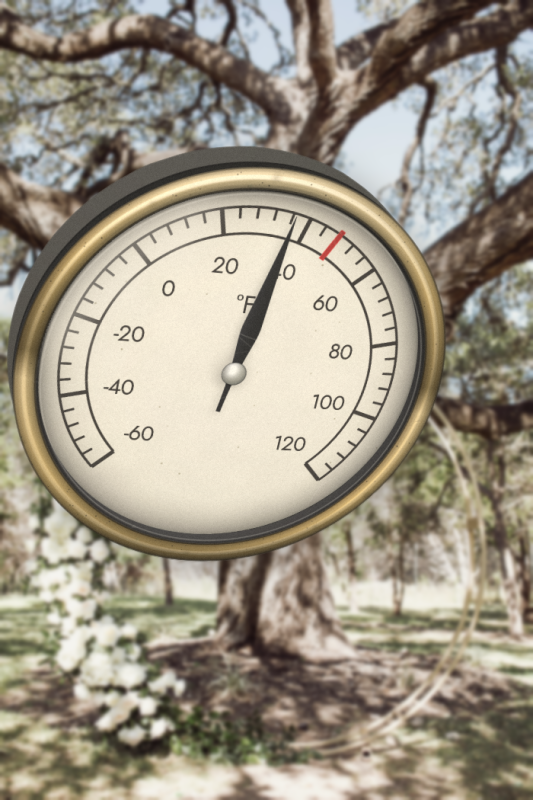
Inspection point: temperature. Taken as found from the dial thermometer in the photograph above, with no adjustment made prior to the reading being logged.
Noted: 36 °F
